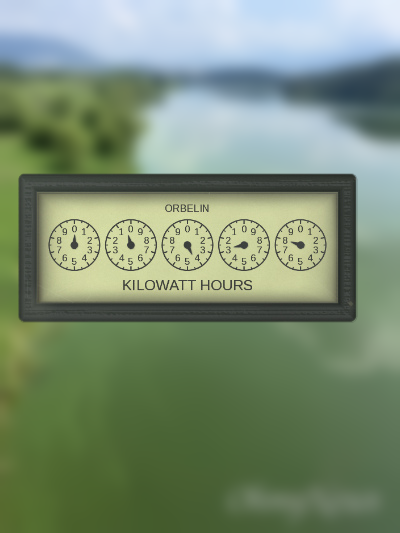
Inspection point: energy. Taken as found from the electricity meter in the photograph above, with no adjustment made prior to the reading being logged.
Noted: 428 kWh
